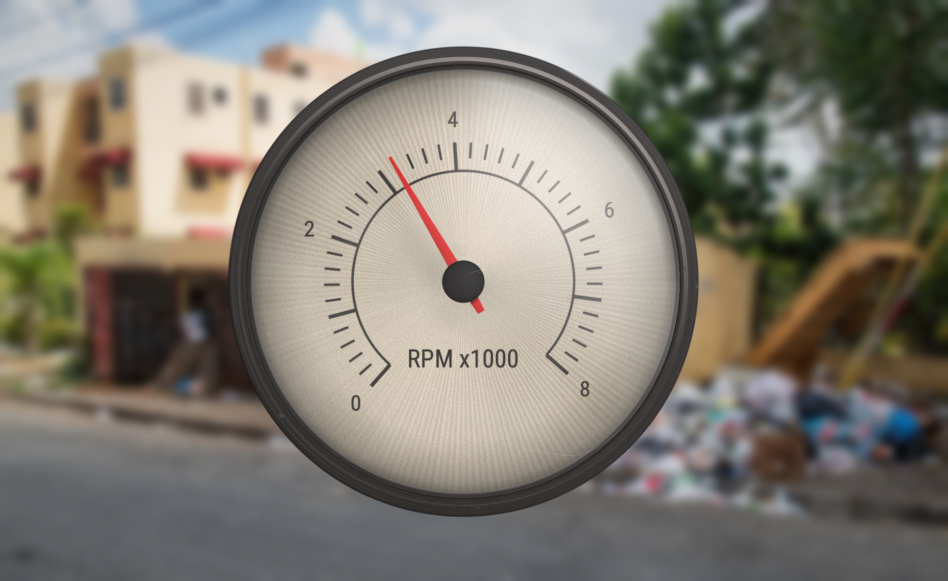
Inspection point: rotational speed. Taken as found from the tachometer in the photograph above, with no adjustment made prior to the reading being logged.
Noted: 3200 rpm
